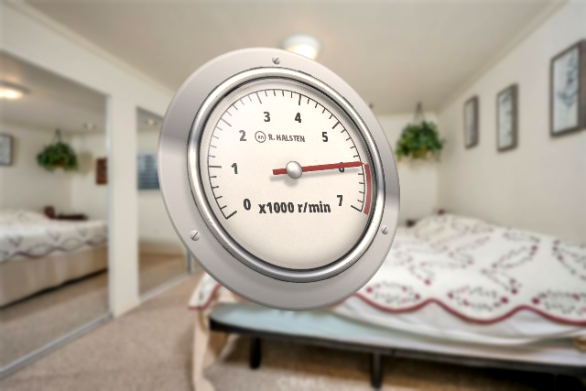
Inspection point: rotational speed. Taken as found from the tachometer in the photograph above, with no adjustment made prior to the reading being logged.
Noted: 6000 rpm
